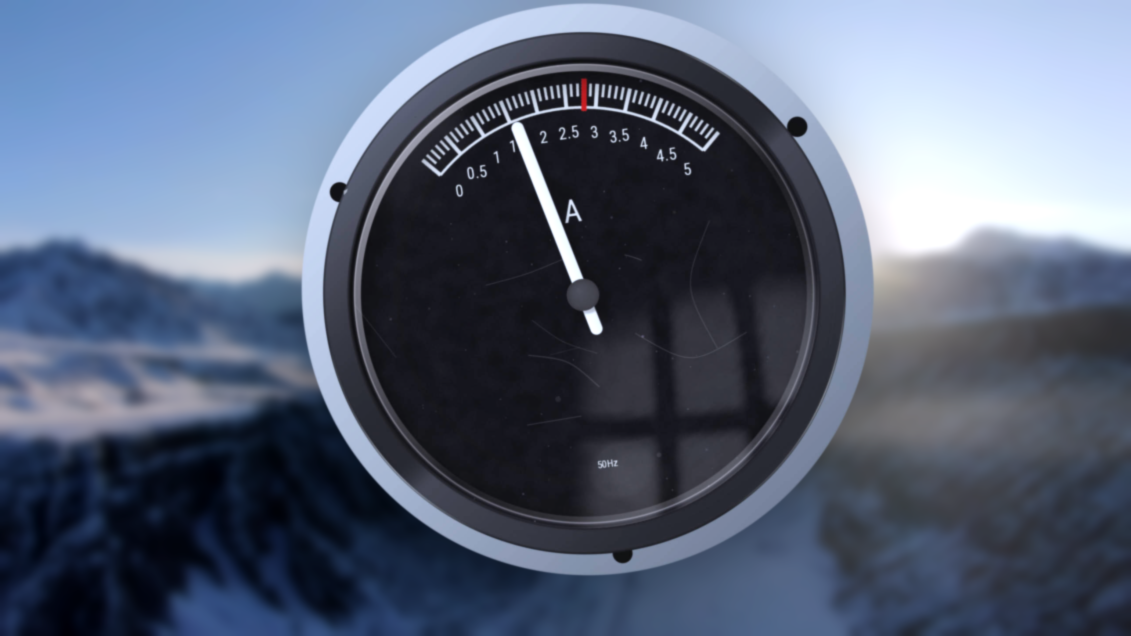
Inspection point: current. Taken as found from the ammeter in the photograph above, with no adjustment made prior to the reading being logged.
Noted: 1.6 A
